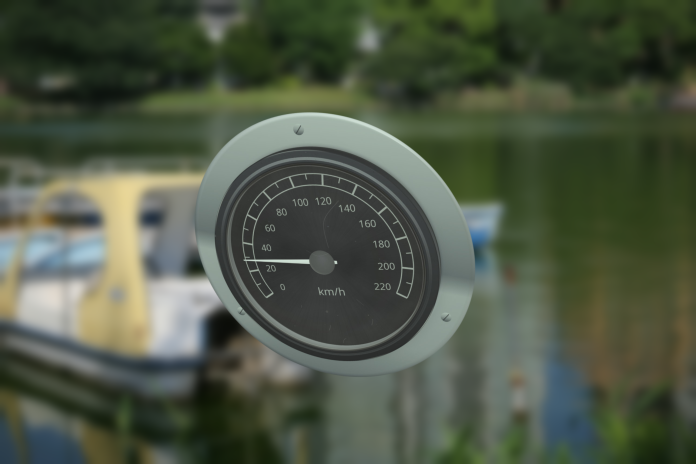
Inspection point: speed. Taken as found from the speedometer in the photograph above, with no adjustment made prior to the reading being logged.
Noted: 30 km/h
